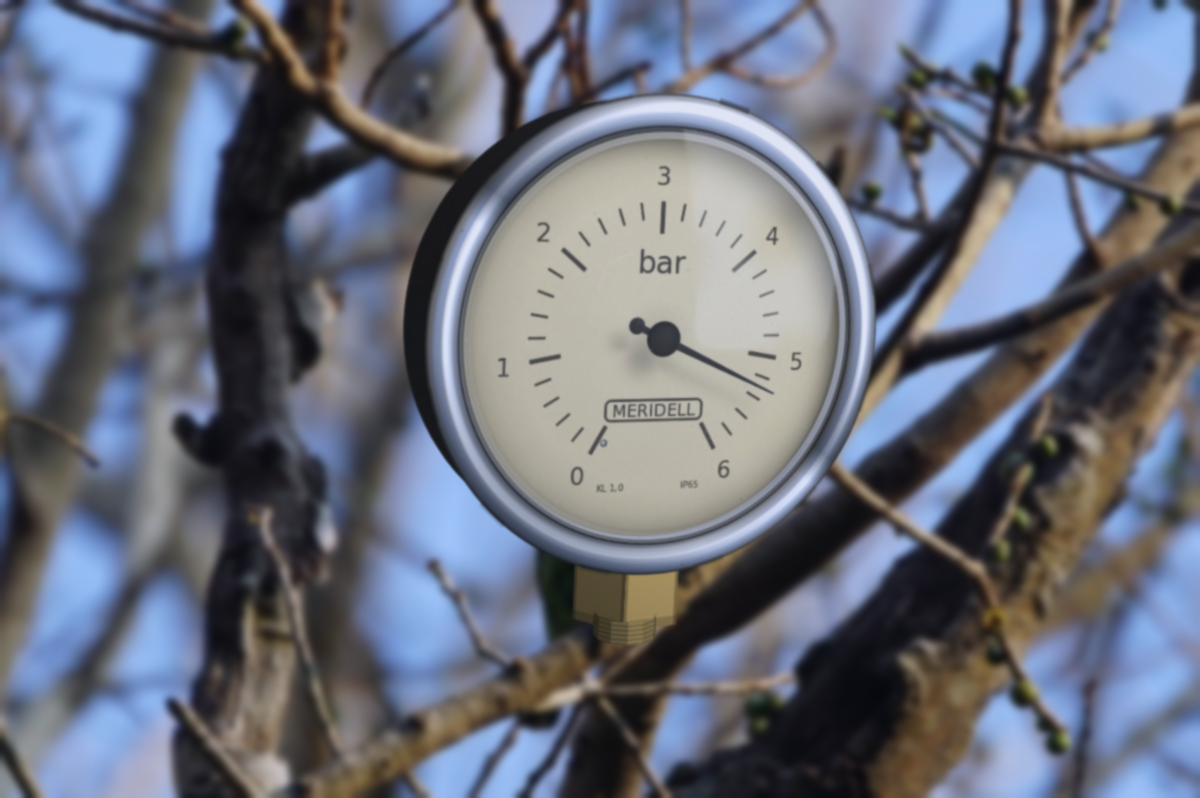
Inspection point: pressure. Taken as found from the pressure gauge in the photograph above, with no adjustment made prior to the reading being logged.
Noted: 5.3 bar
